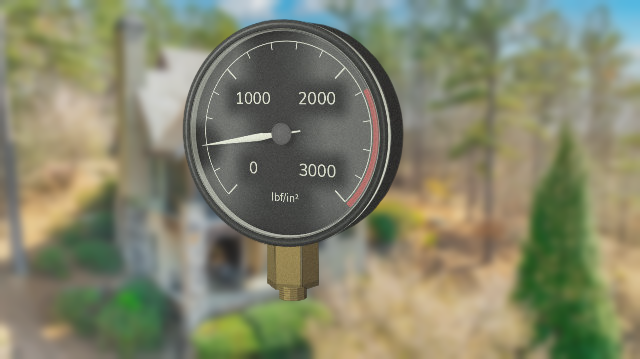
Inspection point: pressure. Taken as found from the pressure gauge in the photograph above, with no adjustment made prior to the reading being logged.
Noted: 400 psi
